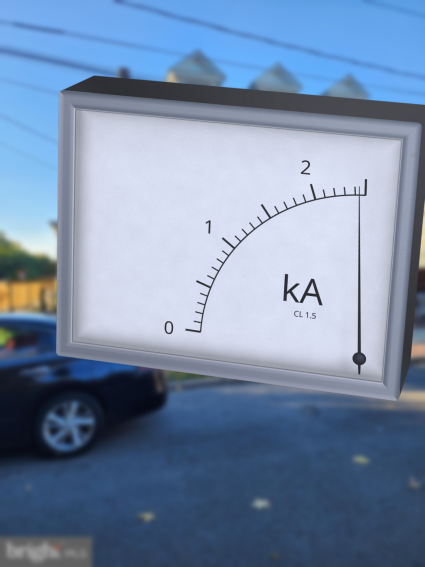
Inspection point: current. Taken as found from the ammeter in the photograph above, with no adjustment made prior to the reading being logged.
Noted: 2.45 kA
